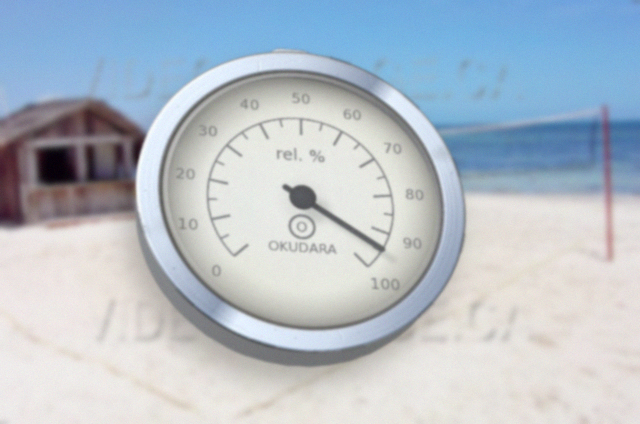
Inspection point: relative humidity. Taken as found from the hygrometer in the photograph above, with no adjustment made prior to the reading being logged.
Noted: 95 %
